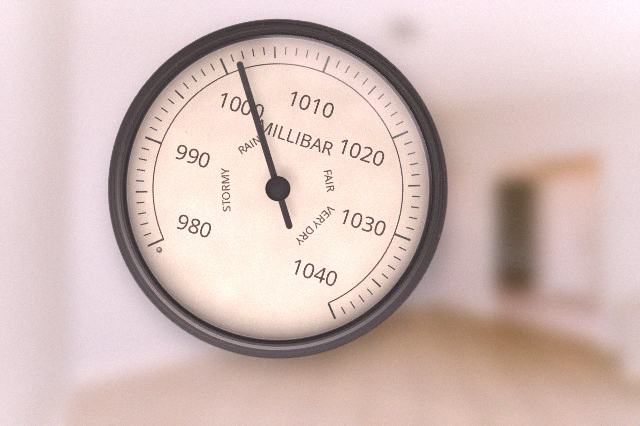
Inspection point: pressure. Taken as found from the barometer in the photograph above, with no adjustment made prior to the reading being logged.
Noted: 1001.5 mbar
